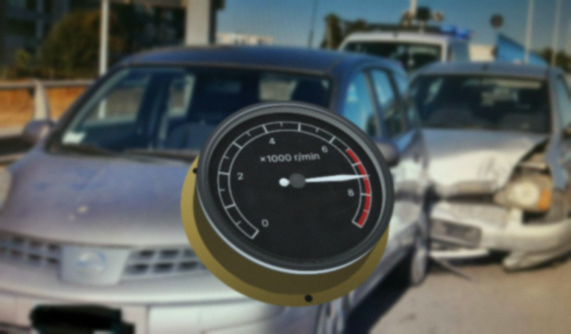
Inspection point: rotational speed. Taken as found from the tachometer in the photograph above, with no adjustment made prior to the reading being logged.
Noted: 7500 rpm
